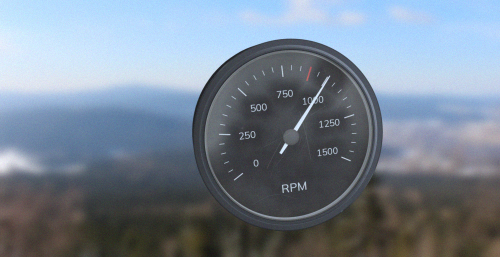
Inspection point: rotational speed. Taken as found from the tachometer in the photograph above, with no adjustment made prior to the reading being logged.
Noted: 1000 rpm
